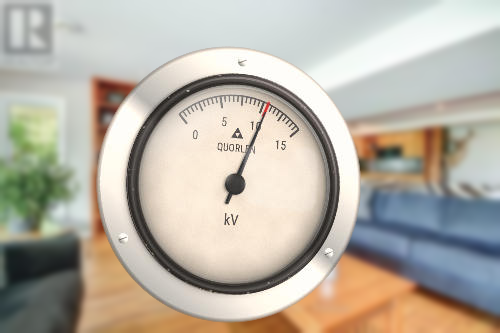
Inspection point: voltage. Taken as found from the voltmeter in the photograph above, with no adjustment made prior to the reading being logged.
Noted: 10.5 kV
